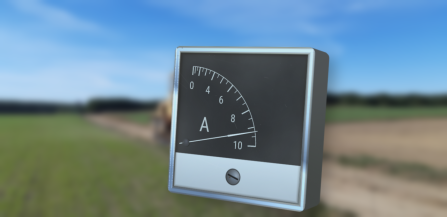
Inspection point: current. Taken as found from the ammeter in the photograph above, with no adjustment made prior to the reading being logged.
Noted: 9.25 A
